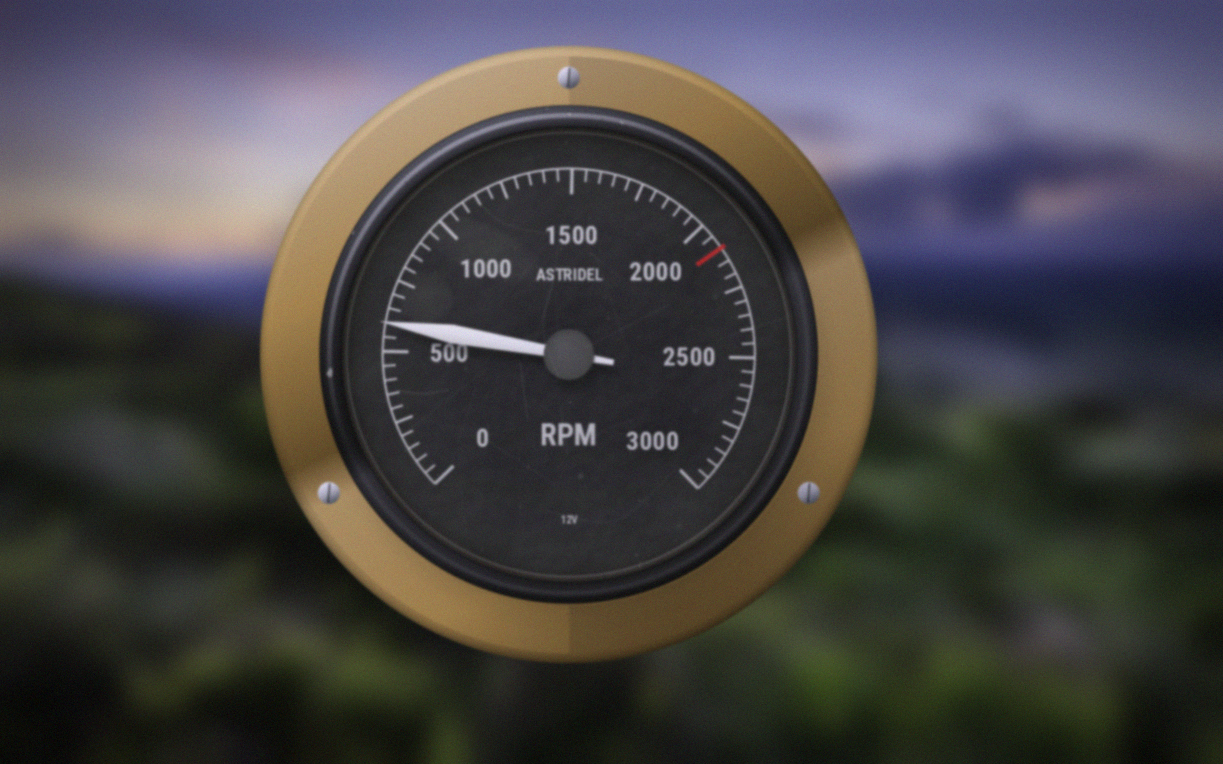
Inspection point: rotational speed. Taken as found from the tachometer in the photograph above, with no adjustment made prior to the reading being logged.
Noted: 600 rpm
